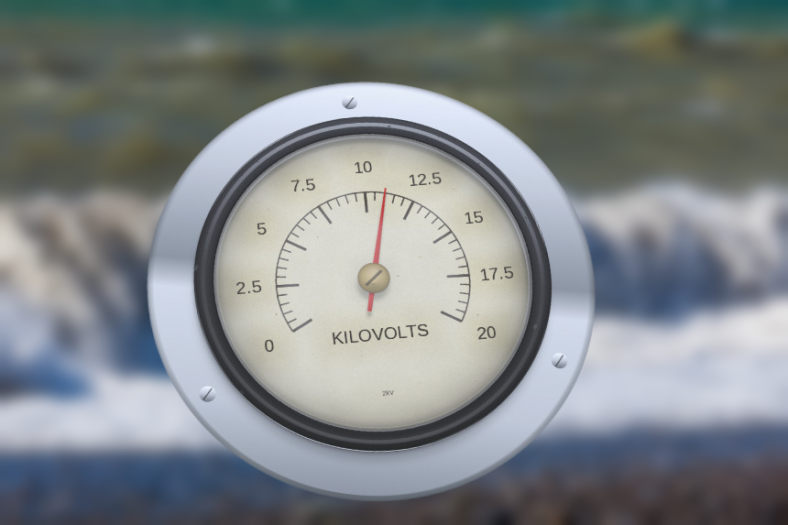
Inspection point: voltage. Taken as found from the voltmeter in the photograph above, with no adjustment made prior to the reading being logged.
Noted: 11 kV
